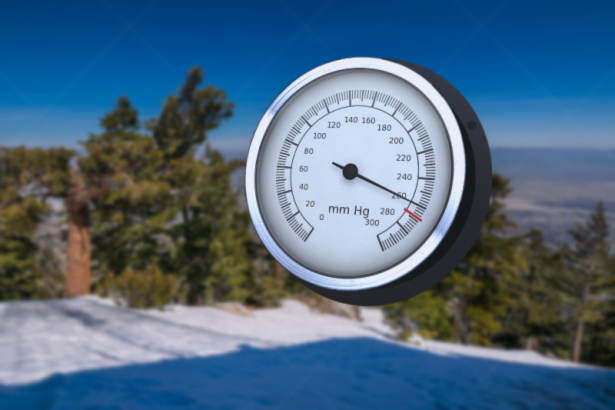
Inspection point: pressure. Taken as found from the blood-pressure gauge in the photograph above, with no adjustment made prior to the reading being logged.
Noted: 260 mmHg
